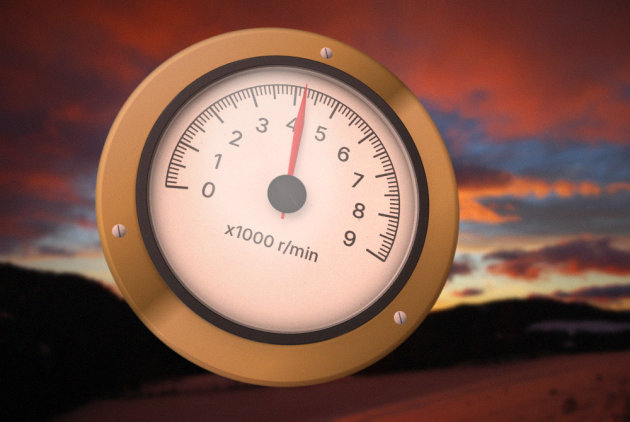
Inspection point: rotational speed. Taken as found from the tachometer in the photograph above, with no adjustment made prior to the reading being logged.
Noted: 4200 rpm
